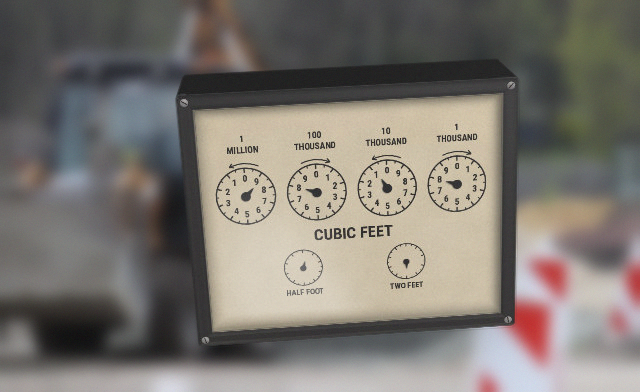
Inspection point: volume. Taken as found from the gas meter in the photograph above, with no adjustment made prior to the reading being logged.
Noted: 880800 ft³
